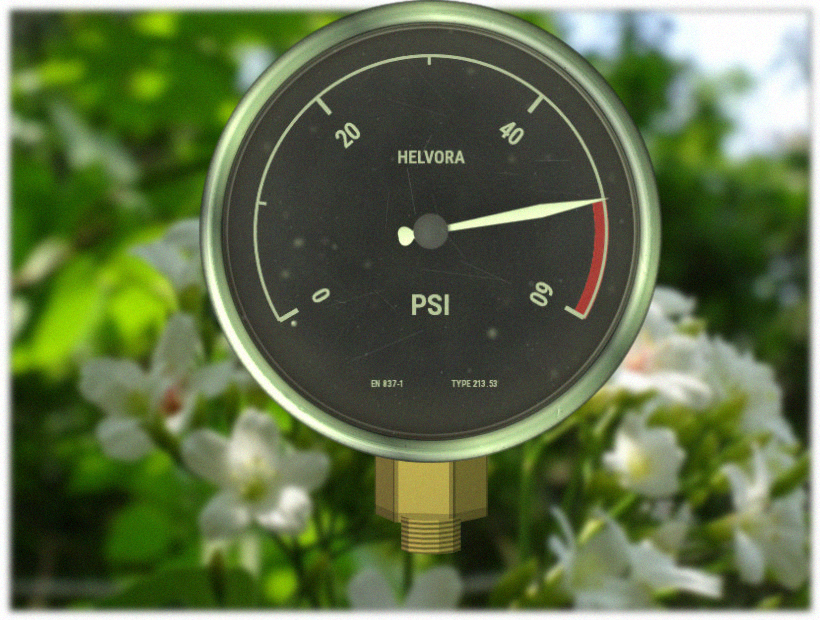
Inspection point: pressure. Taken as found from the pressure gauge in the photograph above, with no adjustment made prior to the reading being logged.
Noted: 50 psi
